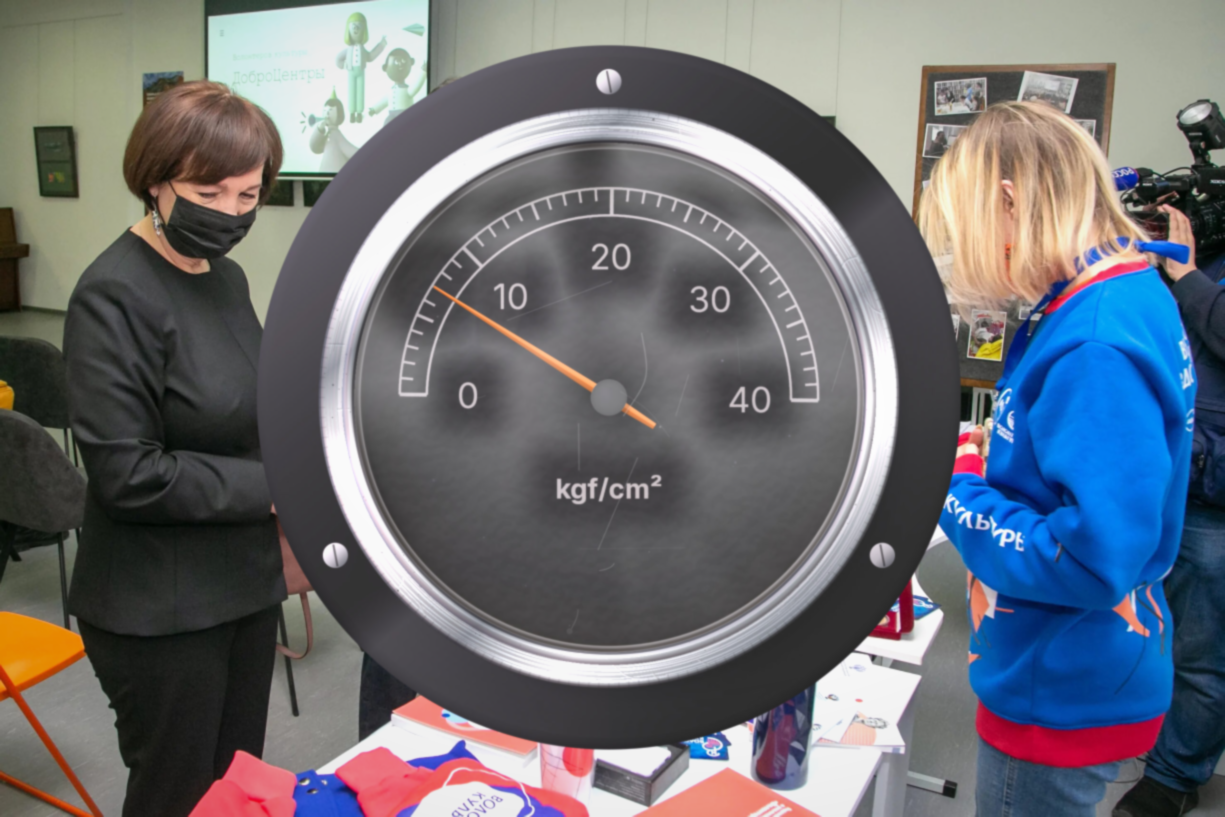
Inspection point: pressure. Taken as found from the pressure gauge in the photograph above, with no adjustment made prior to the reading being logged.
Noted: 7 kg/cm²
